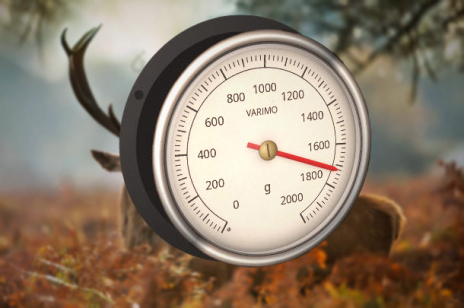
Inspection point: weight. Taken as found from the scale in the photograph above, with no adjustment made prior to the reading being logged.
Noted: 1720 g
